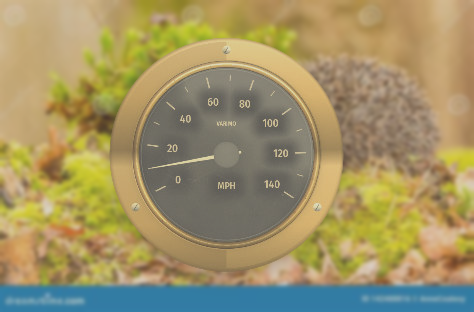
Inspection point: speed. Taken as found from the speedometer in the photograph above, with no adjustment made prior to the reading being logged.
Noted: 10 mph
